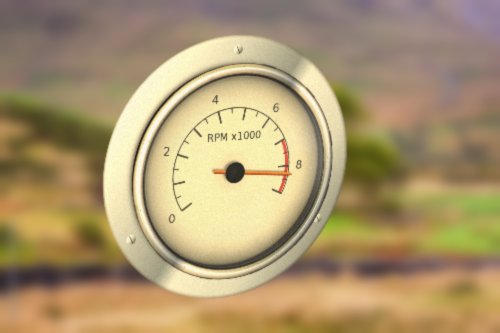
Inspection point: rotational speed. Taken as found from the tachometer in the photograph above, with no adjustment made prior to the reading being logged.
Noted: 8250 rpm
